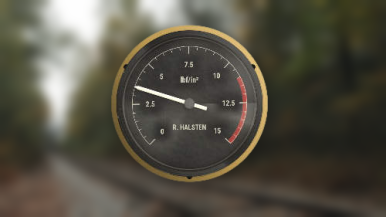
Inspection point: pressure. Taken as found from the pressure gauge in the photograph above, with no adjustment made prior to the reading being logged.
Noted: 3.5 psi
